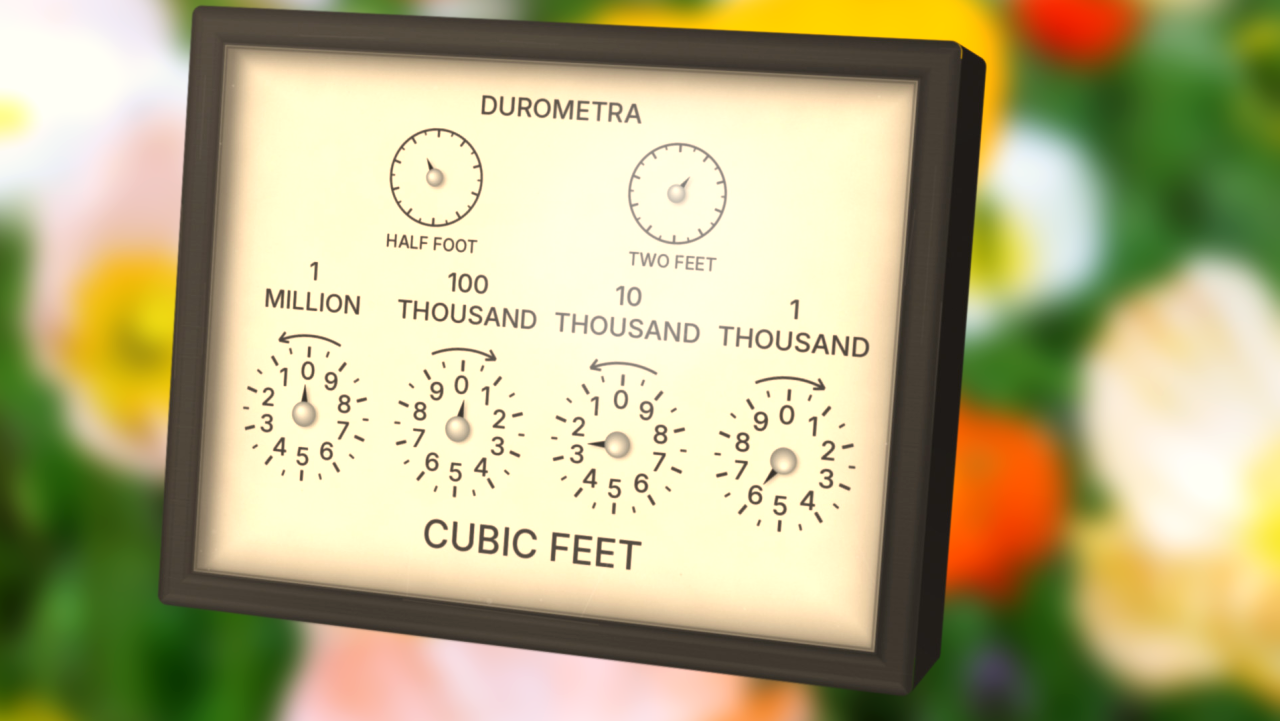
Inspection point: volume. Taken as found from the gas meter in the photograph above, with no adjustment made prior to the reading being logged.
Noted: 2600 ft³
